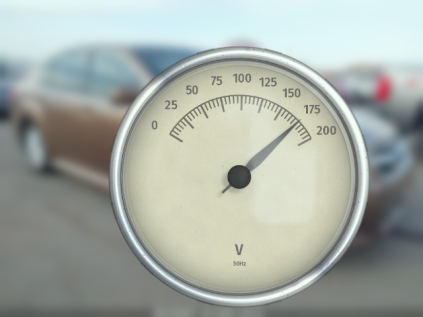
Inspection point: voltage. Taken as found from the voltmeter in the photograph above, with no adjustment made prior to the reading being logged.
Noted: 175 V
